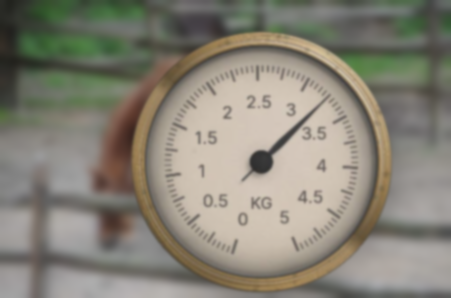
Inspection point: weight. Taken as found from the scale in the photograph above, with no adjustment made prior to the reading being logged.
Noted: 3.25 kg
